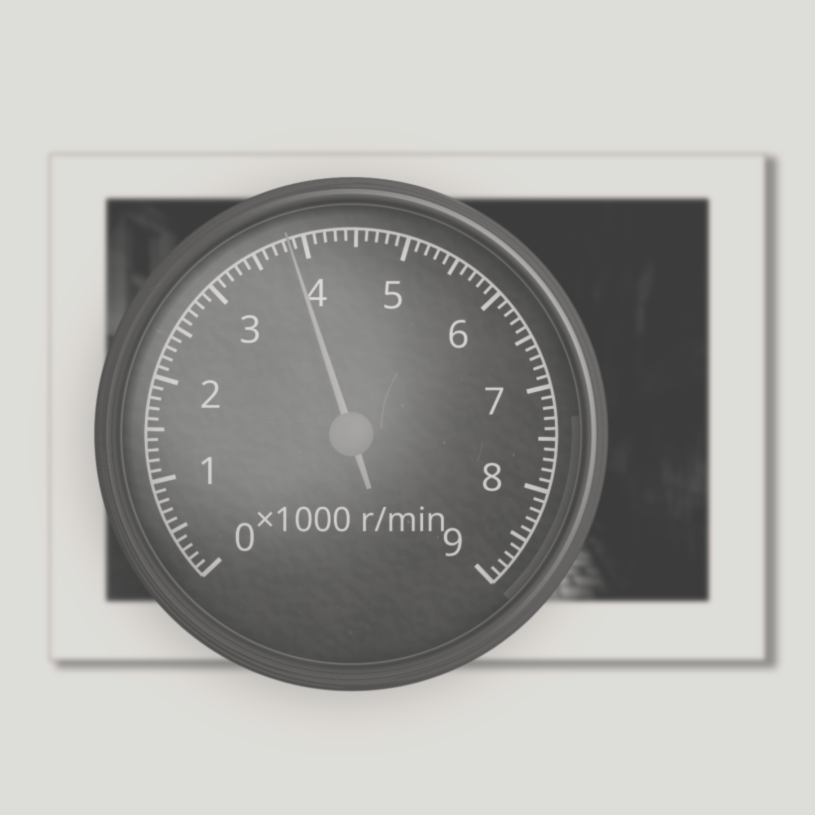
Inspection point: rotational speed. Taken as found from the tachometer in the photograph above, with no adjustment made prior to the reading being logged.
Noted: 3850 rpm
